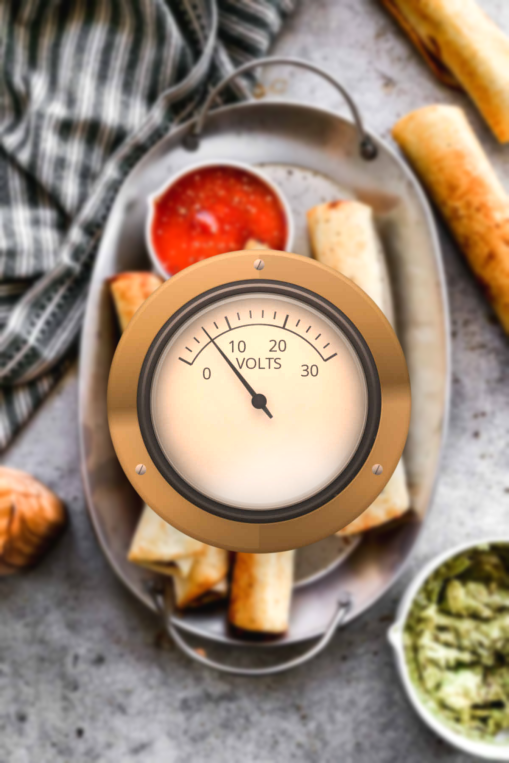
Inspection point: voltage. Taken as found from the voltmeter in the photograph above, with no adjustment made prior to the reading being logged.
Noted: 6 V
